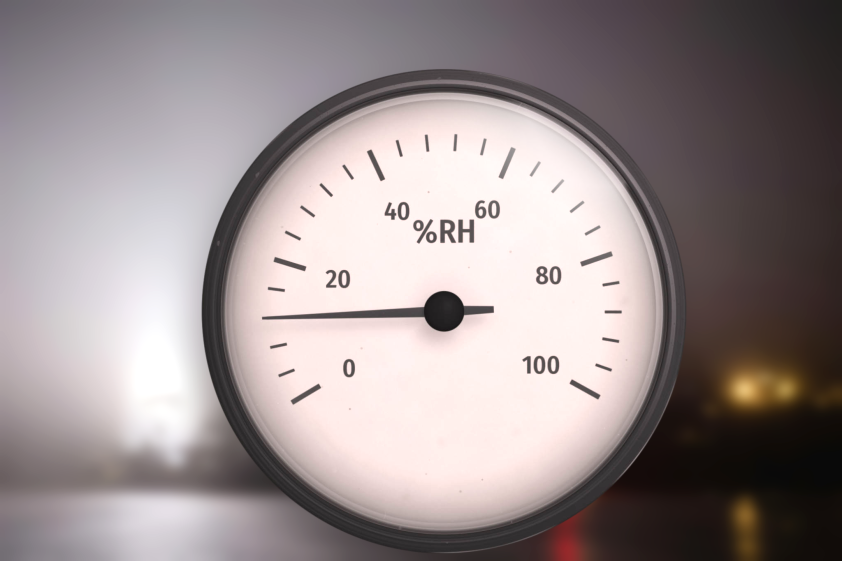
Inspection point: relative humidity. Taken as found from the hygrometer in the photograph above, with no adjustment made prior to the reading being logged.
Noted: 12 %
